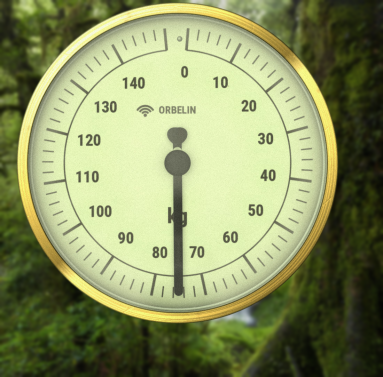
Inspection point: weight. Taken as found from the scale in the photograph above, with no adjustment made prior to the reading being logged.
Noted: 75 kg
